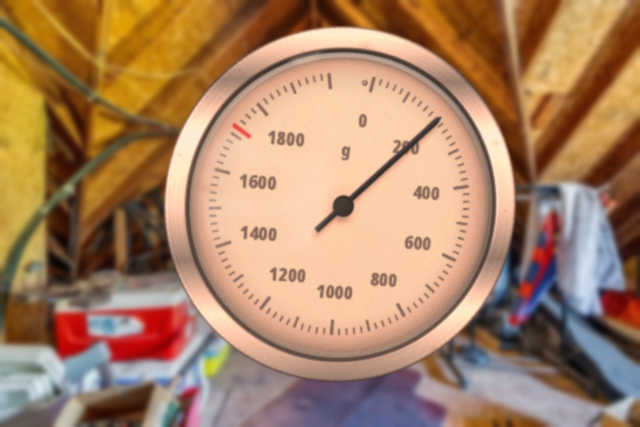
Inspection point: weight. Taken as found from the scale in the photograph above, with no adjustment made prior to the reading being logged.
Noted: 200 g
